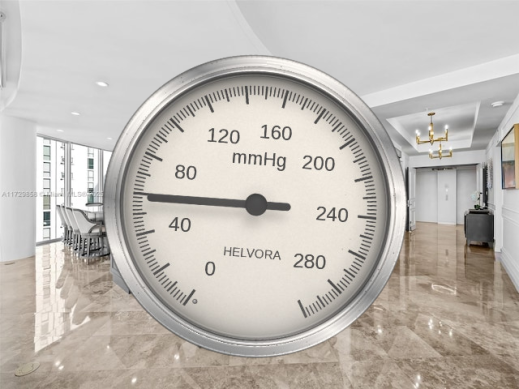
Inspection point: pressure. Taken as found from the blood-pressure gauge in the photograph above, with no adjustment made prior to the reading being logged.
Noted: 58 mmHg
